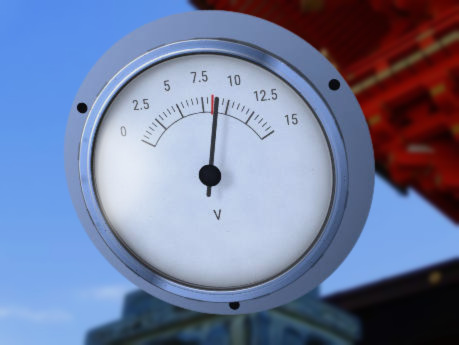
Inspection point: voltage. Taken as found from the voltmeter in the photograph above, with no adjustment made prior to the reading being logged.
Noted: 9 V
